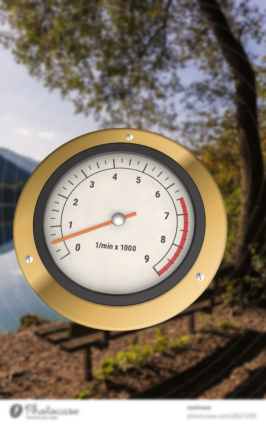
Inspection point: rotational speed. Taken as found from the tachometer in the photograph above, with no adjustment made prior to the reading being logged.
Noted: 500 rpm
